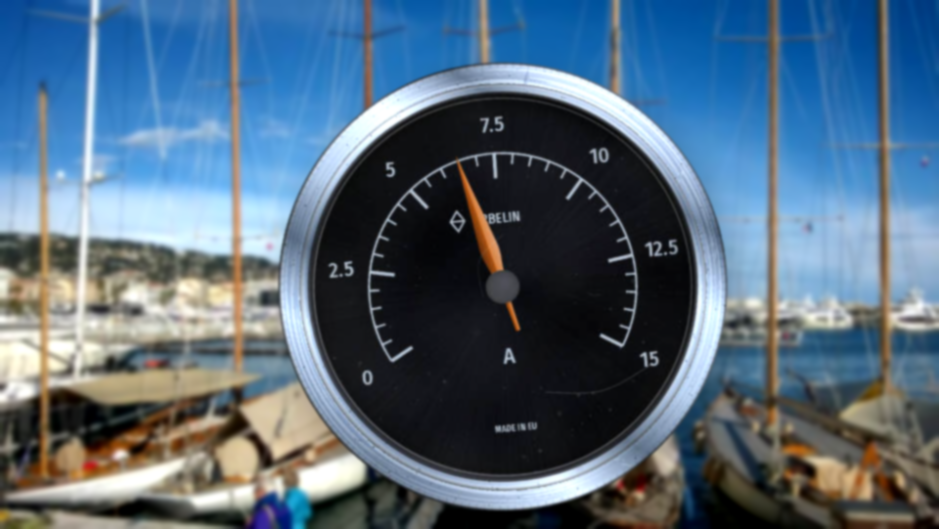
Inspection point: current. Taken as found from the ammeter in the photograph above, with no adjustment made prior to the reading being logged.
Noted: 6.5 A
